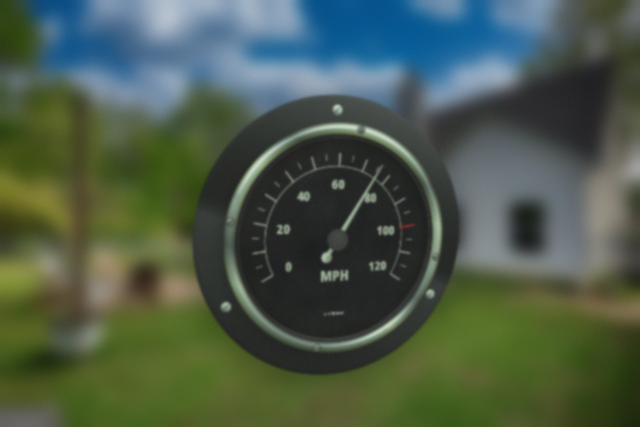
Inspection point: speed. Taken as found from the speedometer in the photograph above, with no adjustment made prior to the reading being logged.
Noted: 75 mph
